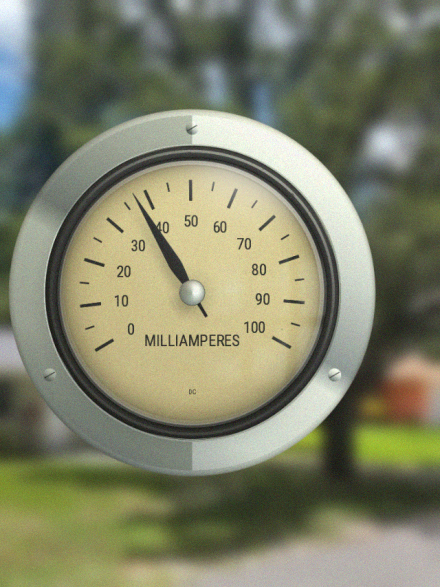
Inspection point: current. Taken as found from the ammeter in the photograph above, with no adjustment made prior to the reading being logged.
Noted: 37.5 mA
